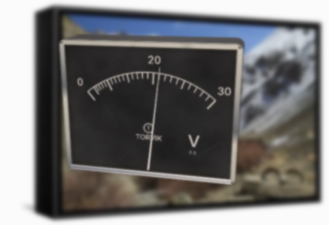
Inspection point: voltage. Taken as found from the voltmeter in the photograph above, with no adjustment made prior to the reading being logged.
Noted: 21 V
